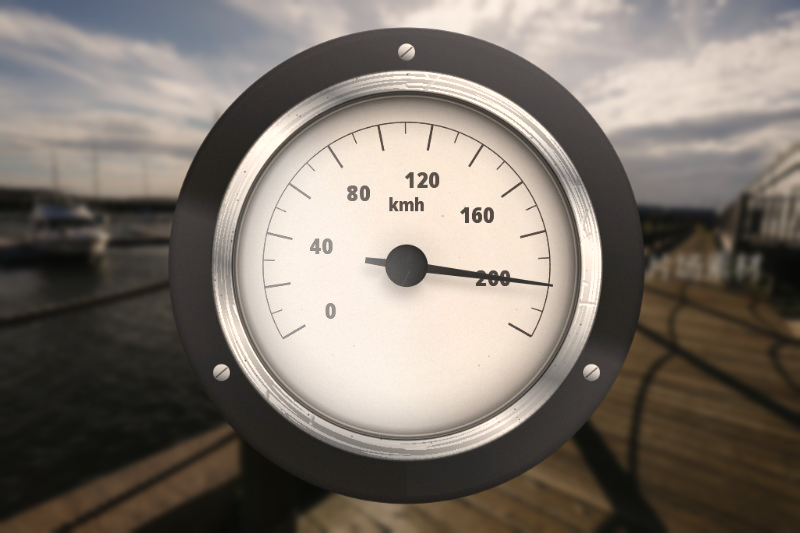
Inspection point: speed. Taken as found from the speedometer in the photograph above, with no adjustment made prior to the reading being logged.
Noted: 200 km/h
